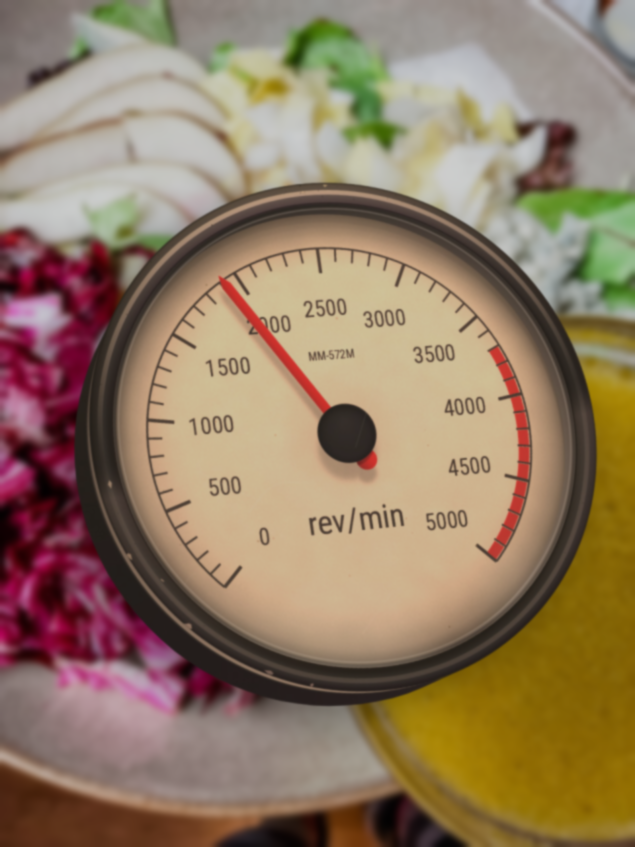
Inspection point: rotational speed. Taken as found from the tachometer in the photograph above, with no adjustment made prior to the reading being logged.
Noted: 1900 rpm
